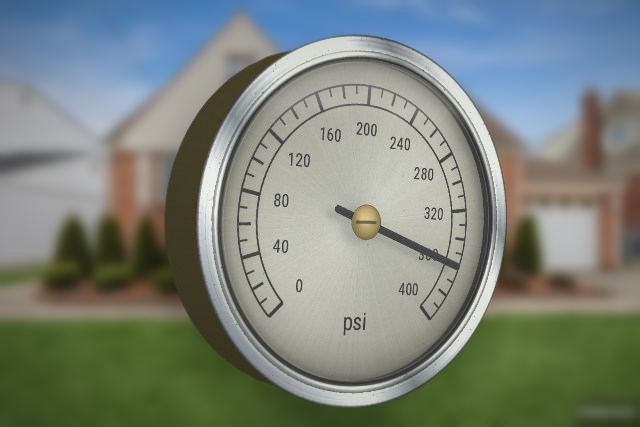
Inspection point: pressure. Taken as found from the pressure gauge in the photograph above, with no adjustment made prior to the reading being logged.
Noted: 360 psi
